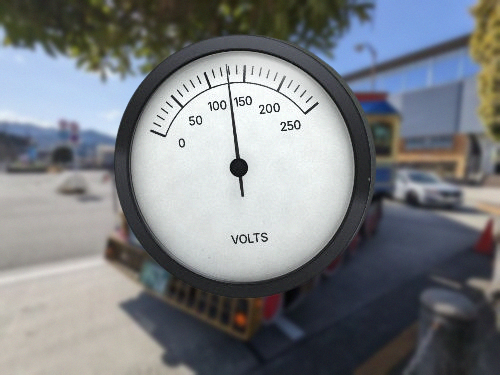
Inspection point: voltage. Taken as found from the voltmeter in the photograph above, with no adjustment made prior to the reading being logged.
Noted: 130 V
